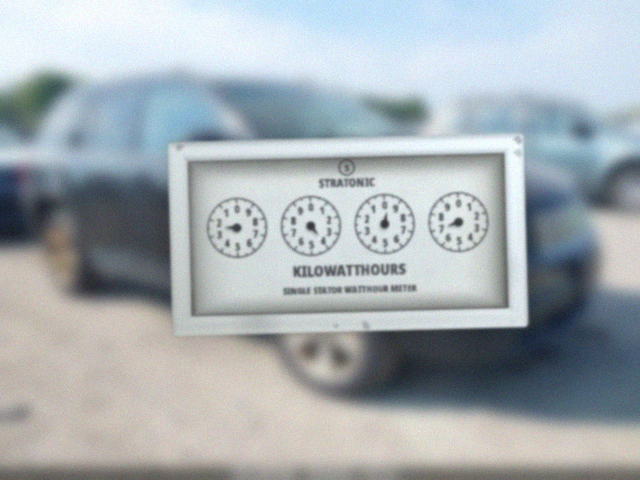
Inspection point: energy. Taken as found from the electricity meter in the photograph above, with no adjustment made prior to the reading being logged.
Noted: 2397 kWh
